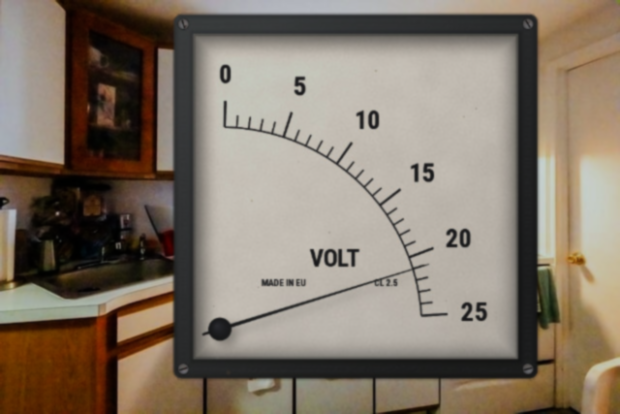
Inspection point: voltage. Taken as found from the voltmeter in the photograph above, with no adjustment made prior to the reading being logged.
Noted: 21 V
